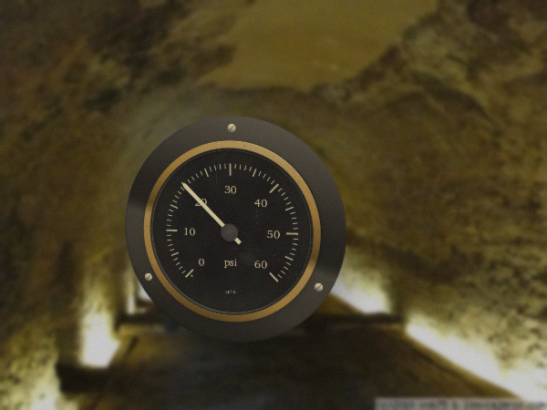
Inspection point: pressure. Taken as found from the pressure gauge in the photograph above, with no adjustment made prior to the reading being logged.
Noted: 20 psi
